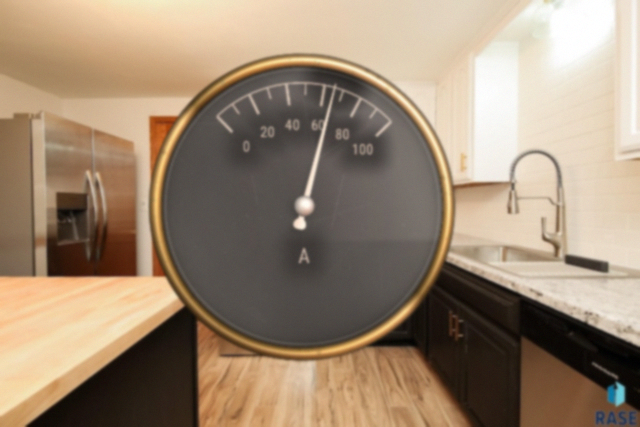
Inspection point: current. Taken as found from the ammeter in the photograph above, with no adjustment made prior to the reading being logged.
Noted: 65 A
